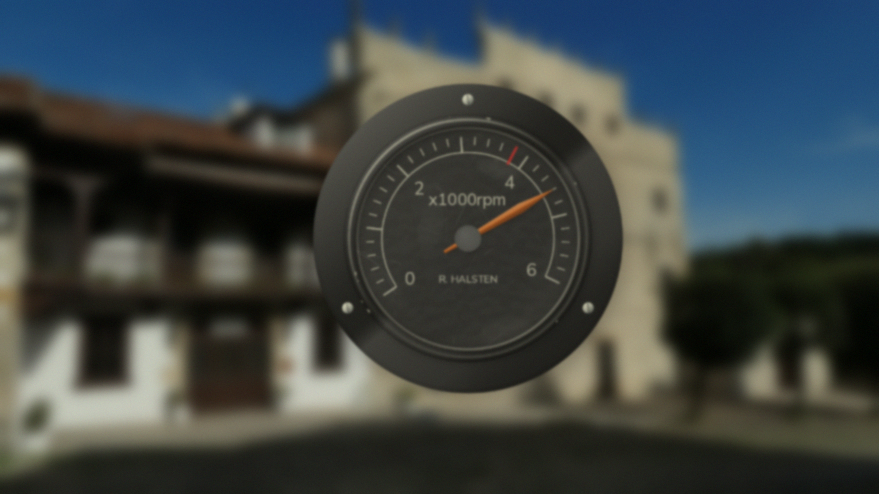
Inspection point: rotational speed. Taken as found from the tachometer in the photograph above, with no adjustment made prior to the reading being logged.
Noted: 4600 rpm
